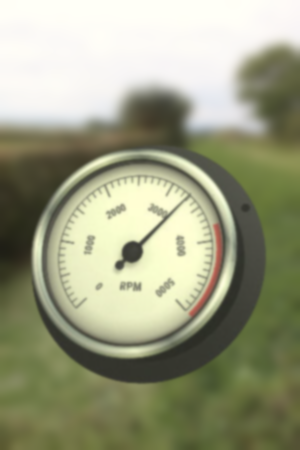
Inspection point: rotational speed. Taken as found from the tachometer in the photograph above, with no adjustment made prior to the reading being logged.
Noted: 3300 rpm
